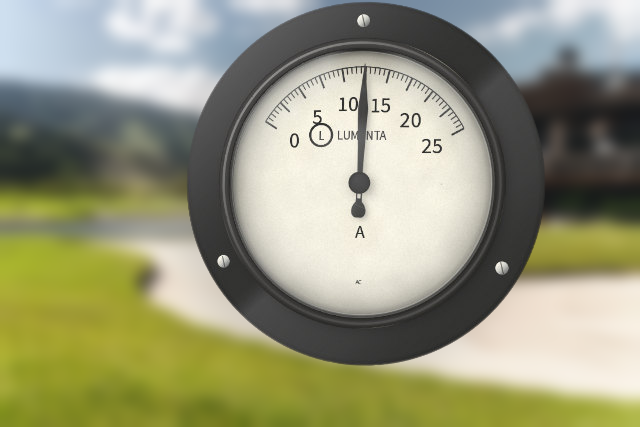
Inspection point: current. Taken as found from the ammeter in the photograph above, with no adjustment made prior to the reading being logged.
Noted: 12.5 A
